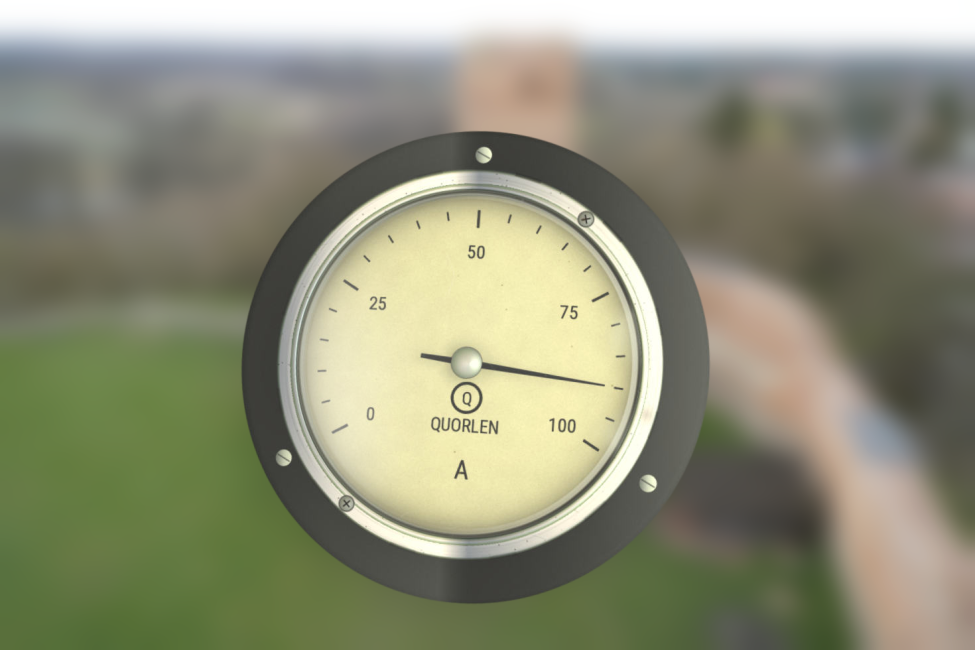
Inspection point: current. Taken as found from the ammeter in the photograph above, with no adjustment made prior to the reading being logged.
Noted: 90 A
